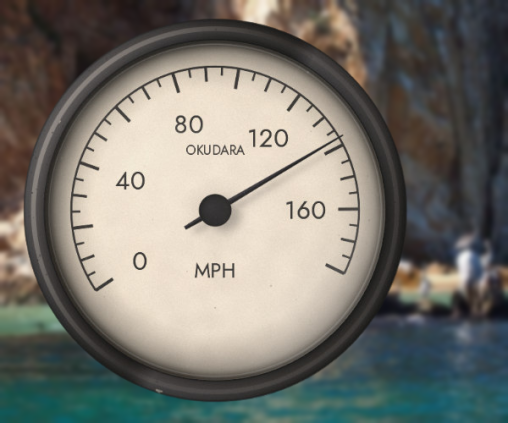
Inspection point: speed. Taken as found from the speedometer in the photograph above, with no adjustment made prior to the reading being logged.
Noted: 137.5 mph
